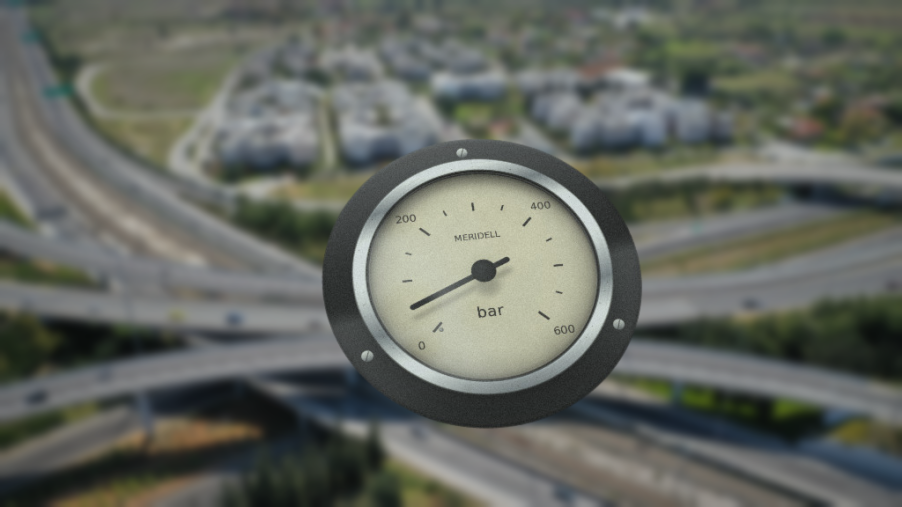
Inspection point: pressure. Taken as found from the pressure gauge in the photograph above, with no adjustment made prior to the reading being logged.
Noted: 50 bar
